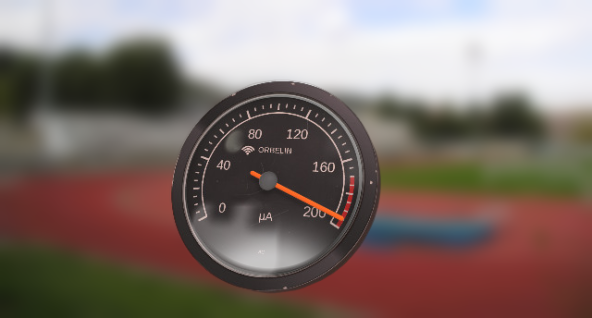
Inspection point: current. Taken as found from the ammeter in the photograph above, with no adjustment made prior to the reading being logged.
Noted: 195 µA
